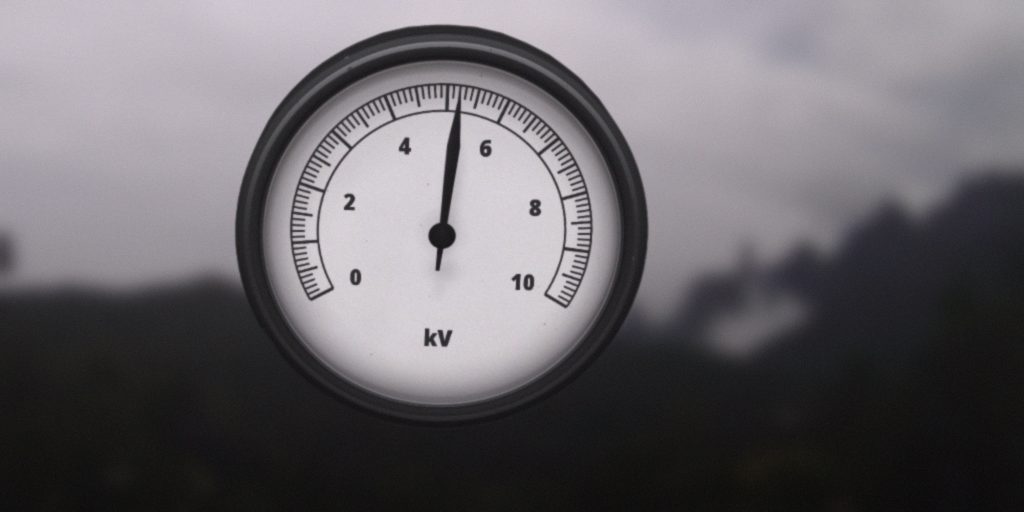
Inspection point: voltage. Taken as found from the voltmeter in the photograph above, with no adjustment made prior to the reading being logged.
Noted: 5.2 kV
